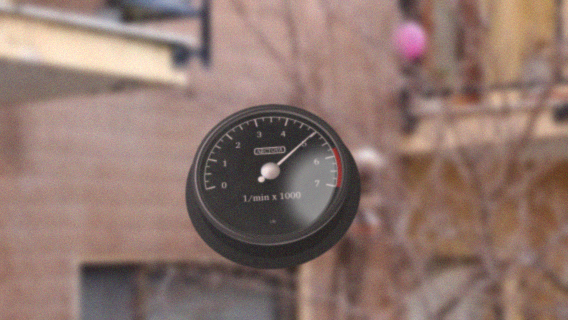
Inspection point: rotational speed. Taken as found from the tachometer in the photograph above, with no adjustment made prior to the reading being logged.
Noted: 5000 rpm
